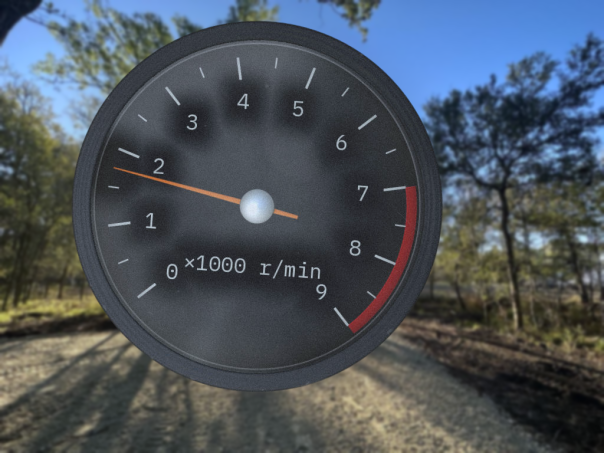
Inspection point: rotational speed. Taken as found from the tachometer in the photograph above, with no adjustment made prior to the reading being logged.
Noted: 1750 rpm
